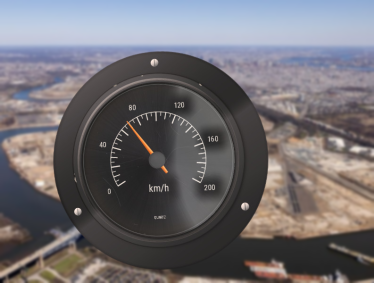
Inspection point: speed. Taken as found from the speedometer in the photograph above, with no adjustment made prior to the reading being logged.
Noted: 70 km/h
